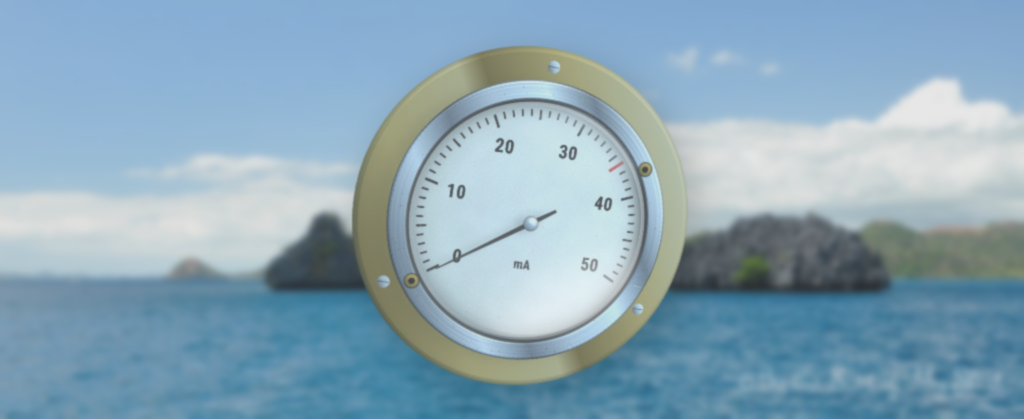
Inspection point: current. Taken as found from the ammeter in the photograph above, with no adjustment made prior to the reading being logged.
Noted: 0 mA
